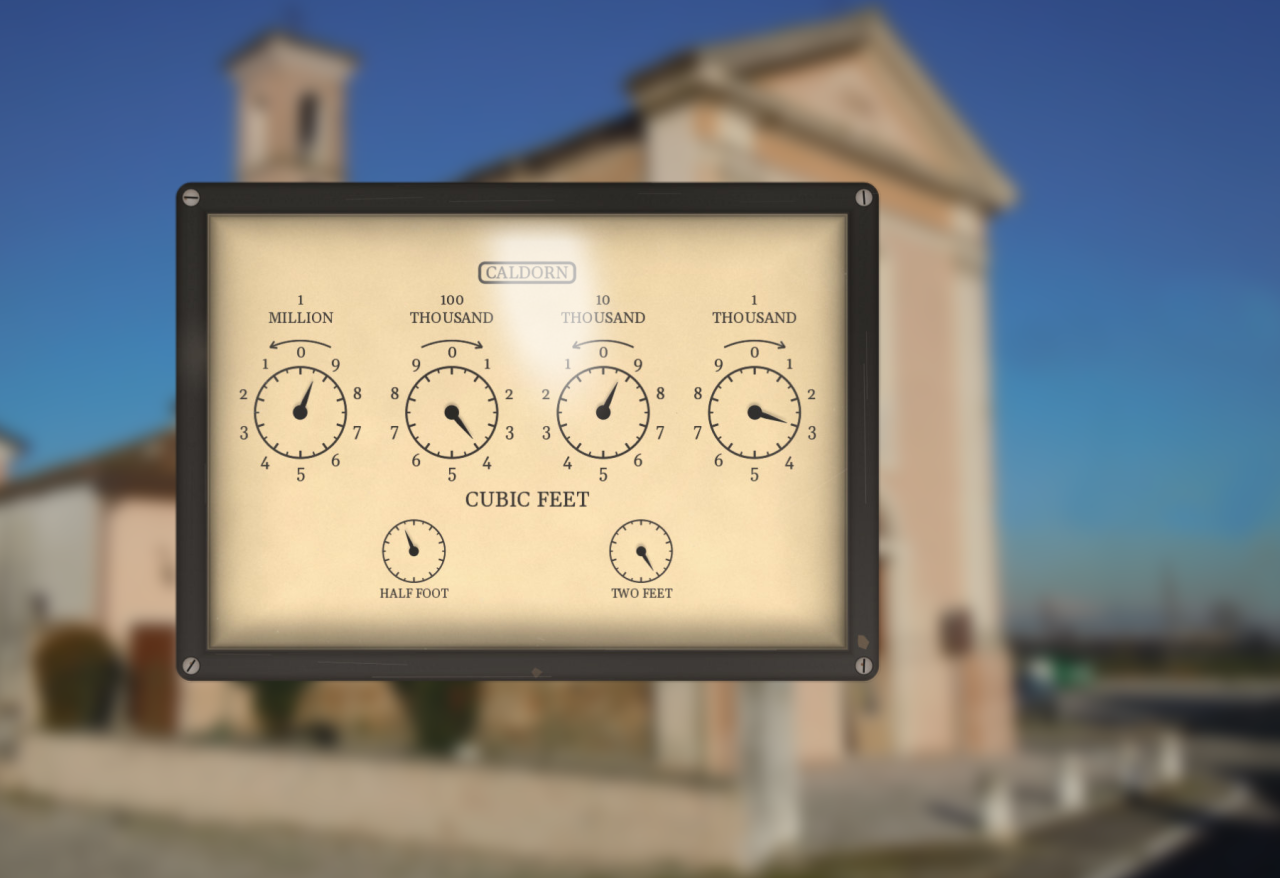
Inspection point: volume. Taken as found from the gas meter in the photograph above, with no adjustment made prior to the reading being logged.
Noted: 939300 ft³
